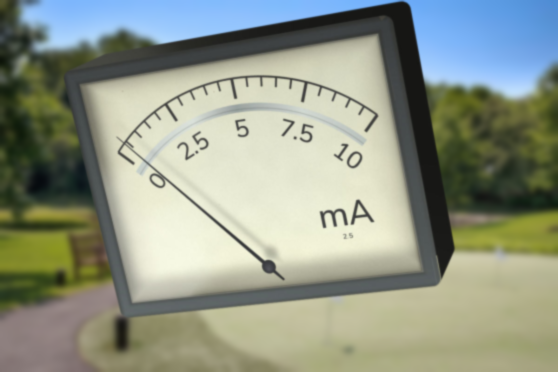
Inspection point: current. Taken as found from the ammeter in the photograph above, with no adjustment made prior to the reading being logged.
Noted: 0.5 mA
